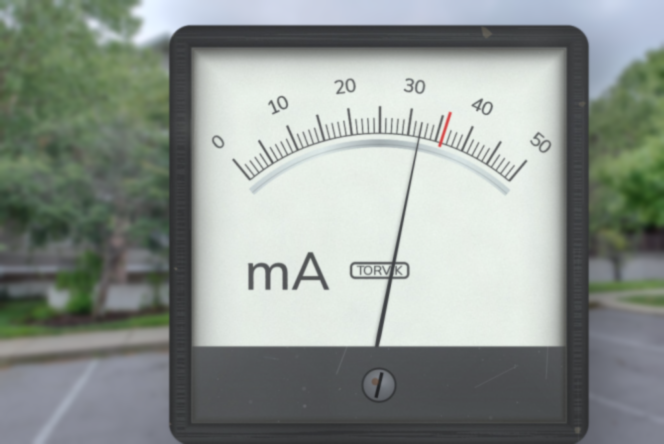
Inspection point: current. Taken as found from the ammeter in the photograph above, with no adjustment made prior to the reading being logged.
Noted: 32 mA
